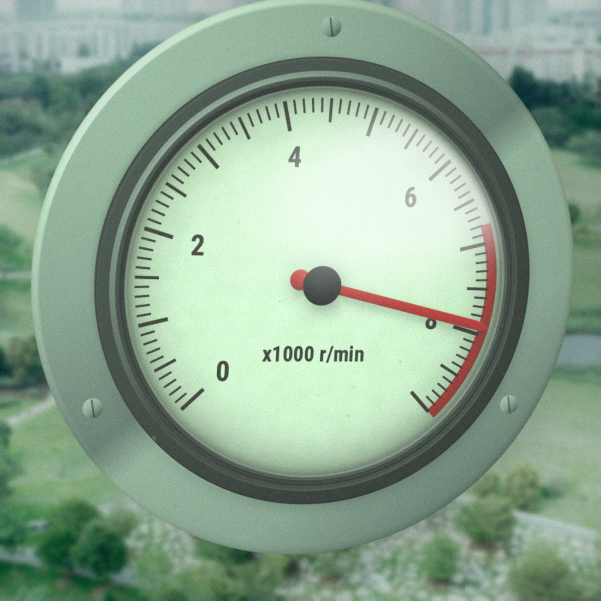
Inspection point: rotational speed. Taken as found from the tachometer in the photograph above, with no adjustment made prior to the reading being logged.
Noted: 7900 rpm
